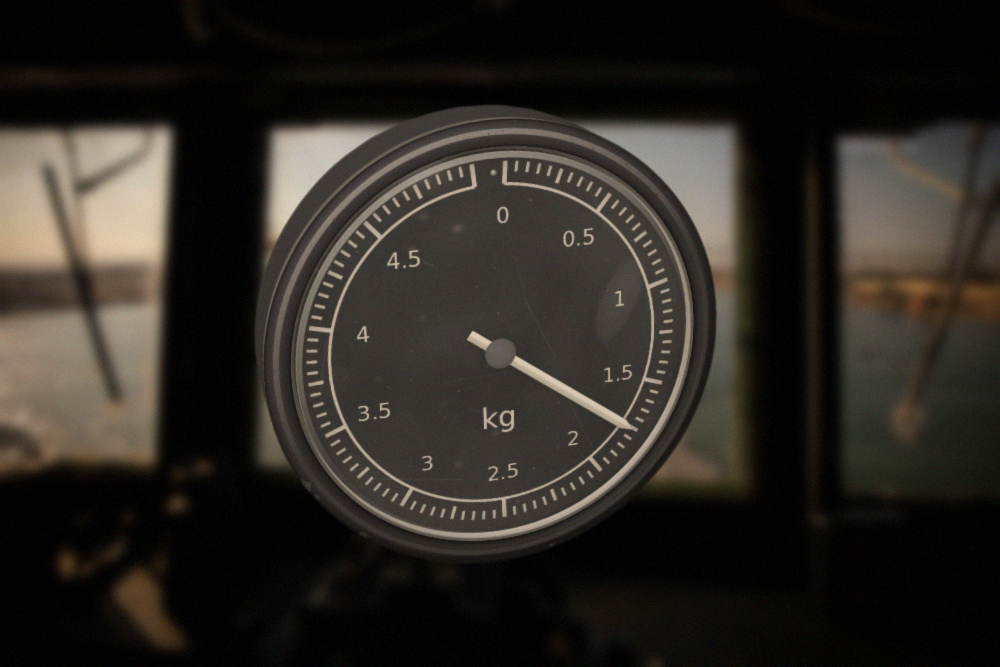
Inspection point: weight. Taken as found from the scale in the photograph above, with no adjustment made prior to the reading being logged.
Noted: 1.75 kg
